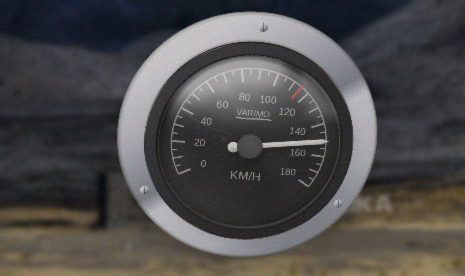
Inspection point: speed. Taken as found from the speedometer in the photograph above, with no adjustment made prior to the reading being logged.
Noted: 150 km/h
